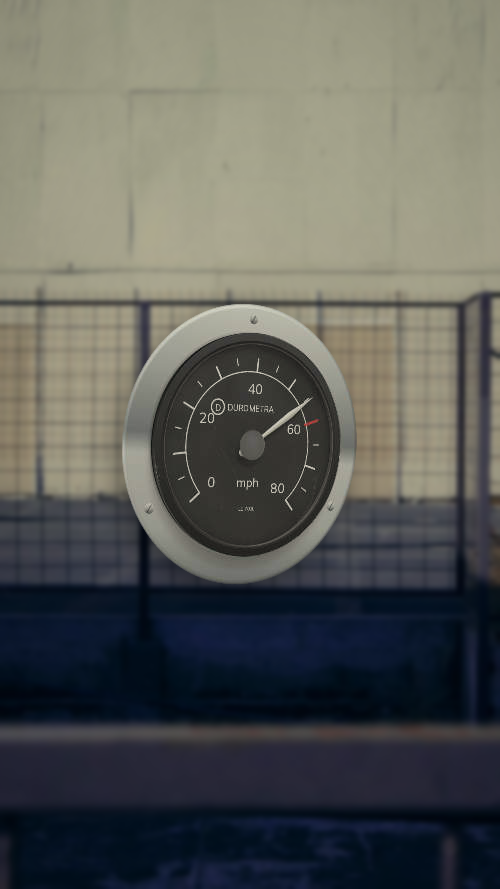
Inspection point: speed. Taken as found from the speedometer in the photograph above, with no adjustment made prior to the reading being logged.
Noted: 55 mph
